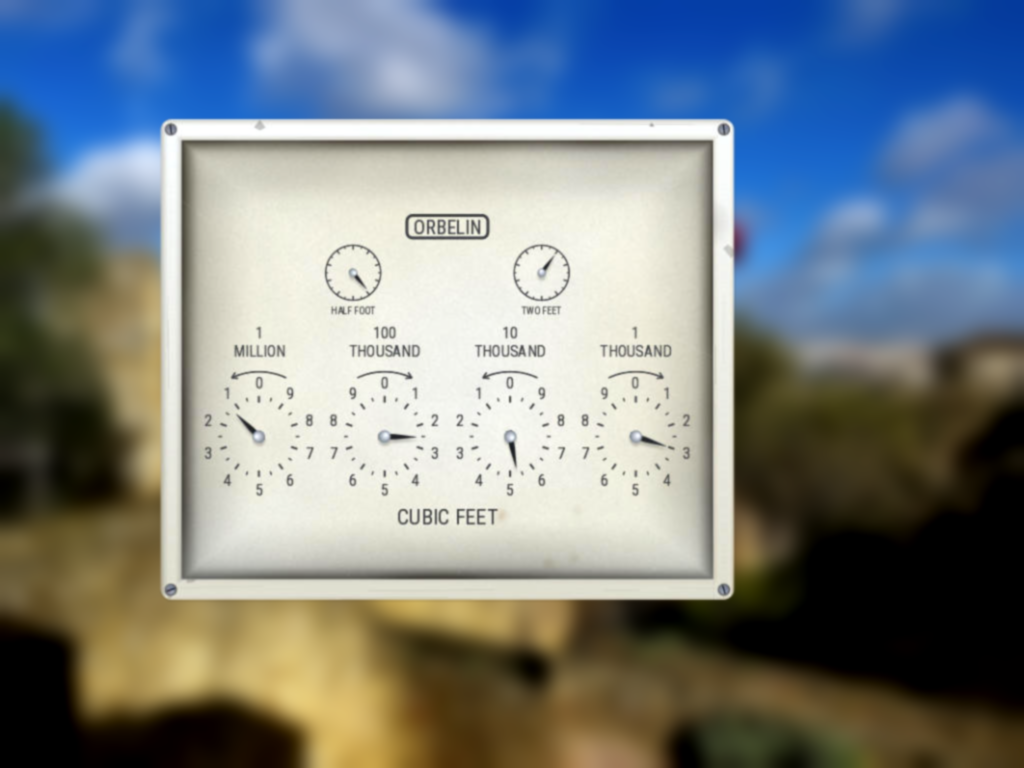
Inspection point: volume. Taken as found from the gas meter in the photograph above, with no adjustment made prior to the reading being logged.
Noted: 125300 ft³
